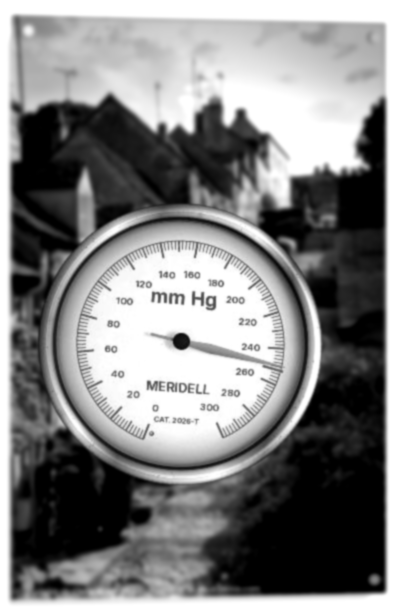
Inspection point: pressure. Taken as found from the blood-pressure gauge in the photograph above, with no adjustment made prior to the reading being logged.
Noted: 250 mmHg
